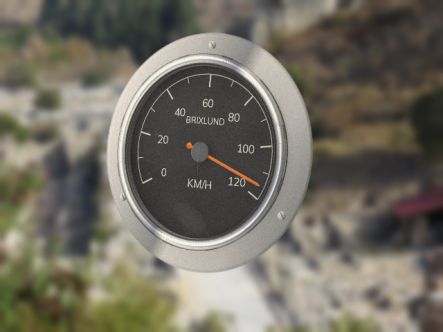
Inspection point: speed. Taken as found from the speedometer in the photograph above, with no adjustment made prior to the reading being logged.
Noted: 115 km/h
